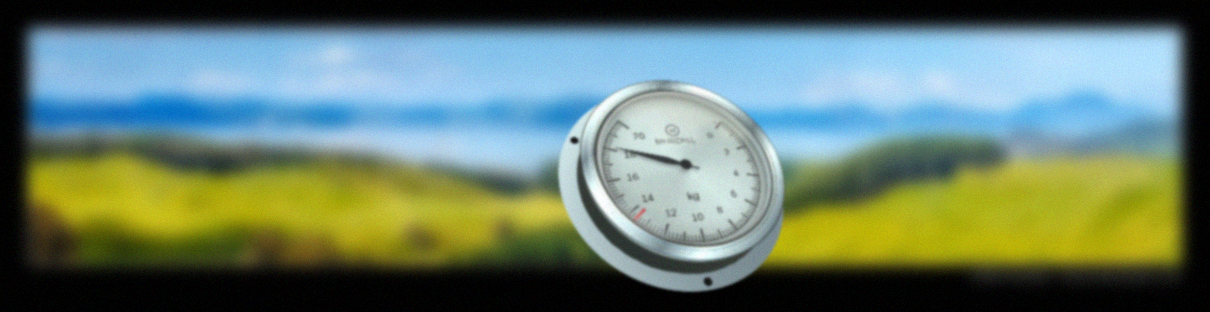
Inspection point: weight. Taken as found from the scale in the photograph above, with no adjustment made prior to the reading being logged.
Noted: 18 kg
